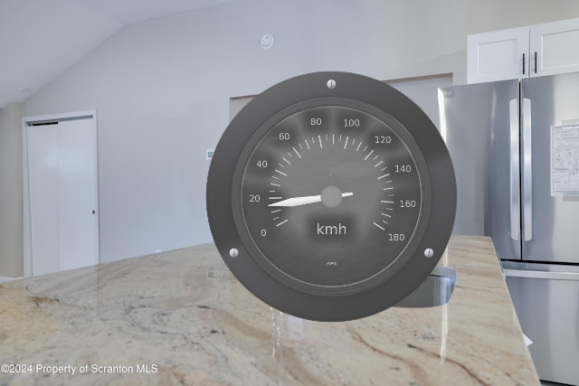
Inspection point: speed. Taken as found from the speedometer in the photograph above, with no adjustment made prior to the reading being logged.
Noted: 15 km/h
